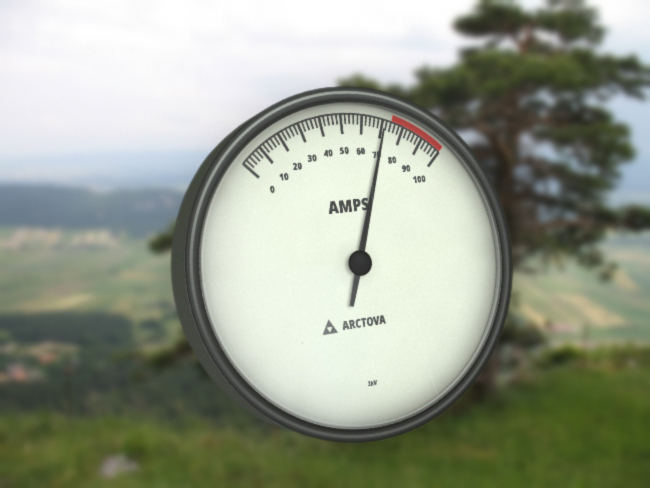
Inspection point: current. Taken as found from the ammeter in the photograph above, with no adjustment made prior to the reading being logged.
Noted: 70 A
